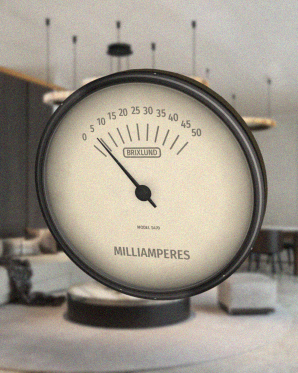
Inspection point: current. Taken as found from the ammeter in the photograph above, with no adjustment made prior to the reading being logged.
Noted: 5 mA
